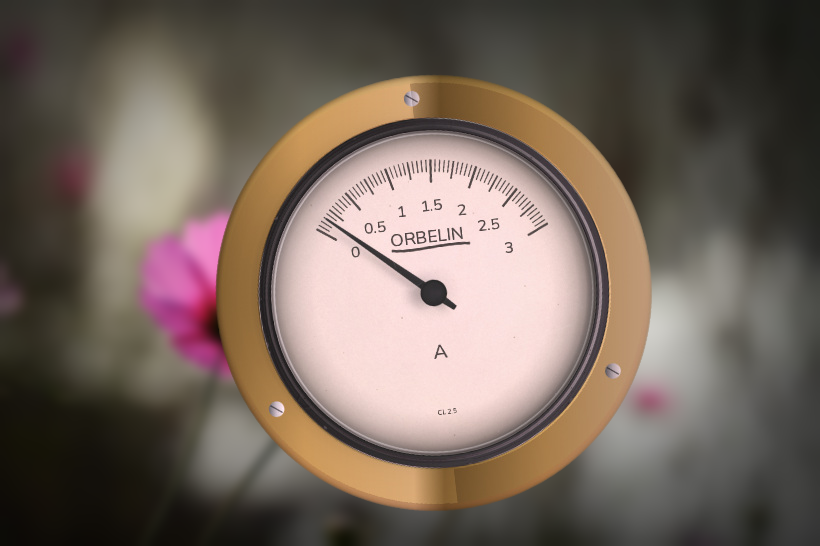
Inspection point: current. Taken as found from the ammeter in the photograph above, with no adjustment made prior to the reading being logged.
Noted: 0.15 A
